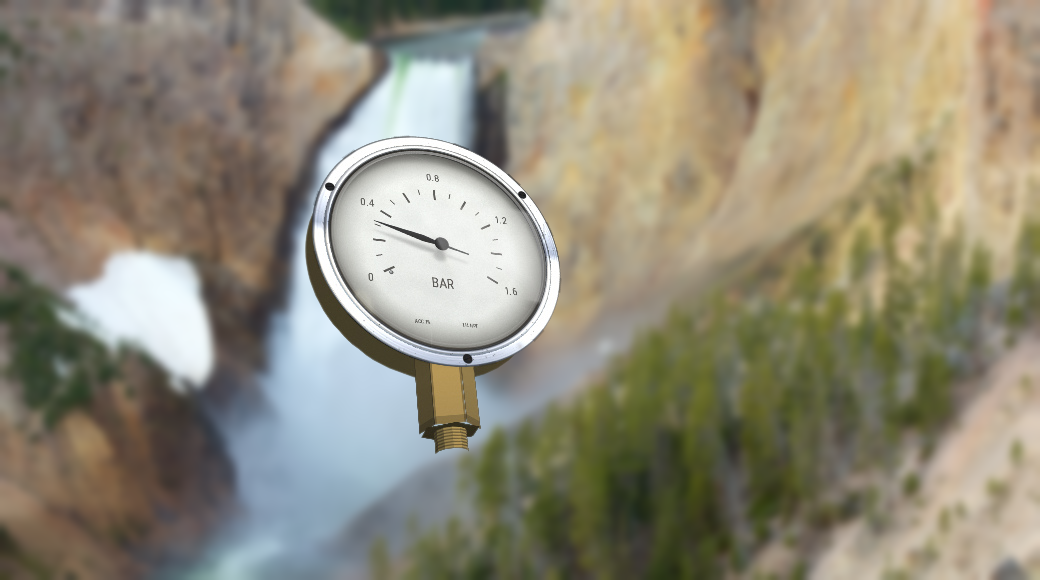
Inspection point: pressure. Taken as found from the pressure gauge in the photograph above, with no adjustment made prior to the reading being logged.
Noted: 0.3 bar
